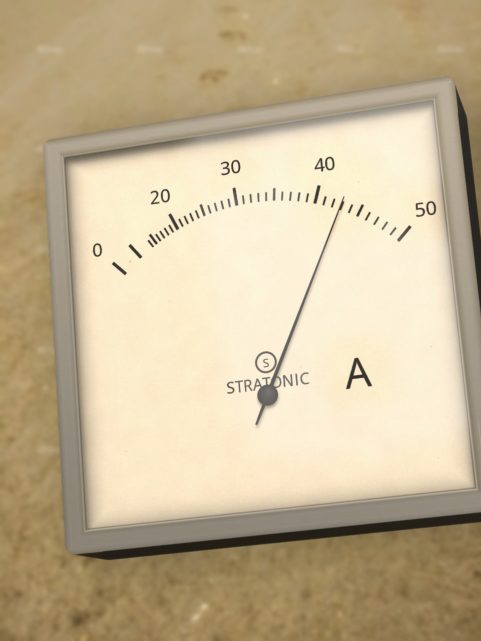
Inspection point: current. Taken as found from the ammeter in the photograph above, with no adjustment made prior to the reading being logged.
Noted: 43 A
